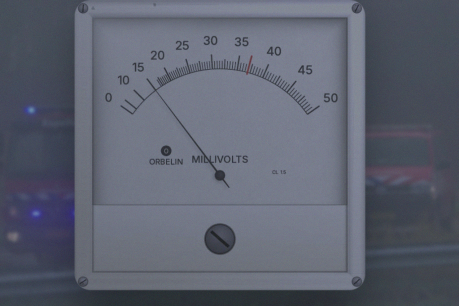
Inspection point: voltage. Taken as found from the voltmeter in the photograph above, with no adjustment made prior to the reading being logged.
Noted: 15 mV
